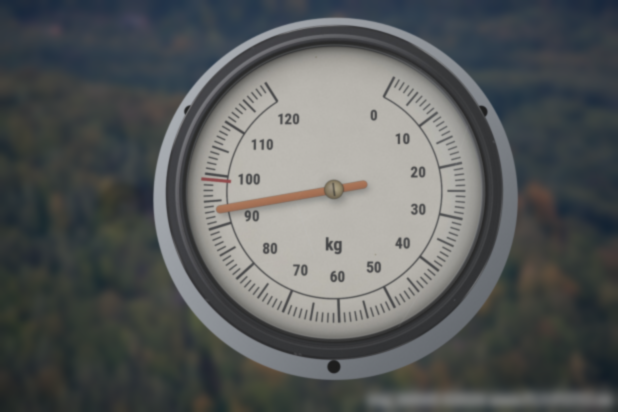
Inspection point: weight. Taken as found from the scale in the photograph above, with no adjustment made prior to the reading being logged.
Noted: 93 kg
